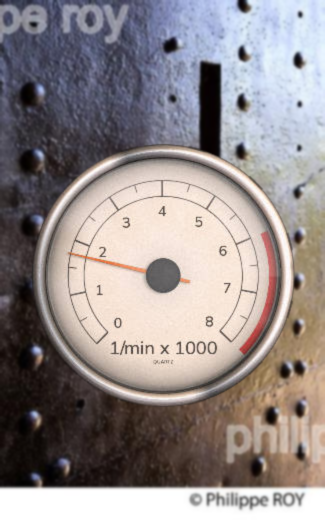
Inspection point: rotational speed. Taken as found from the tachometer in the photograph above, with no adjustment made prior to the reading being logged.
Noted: 1750 rpm
